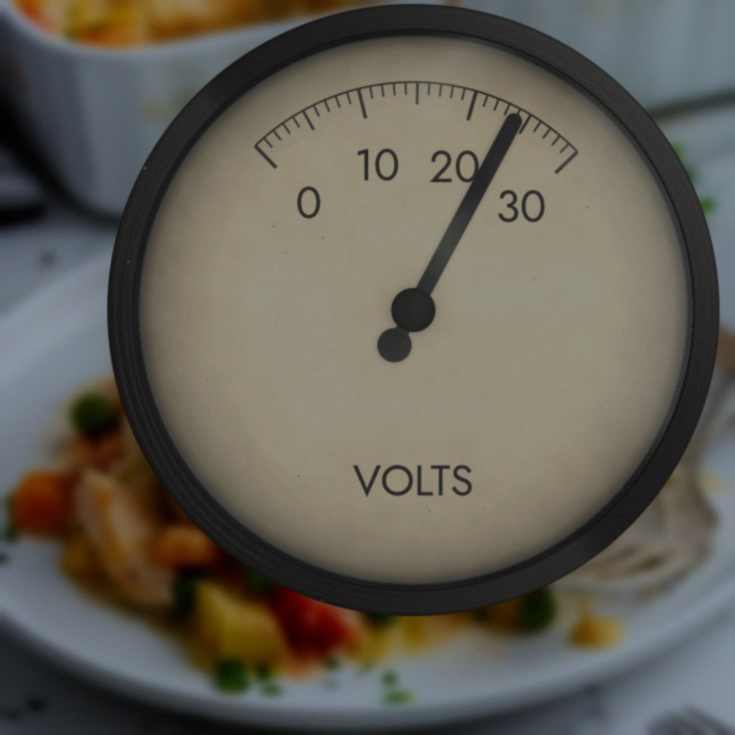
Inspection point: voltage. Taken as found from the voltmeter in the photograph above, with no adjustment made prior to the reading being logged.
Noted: 24 V
